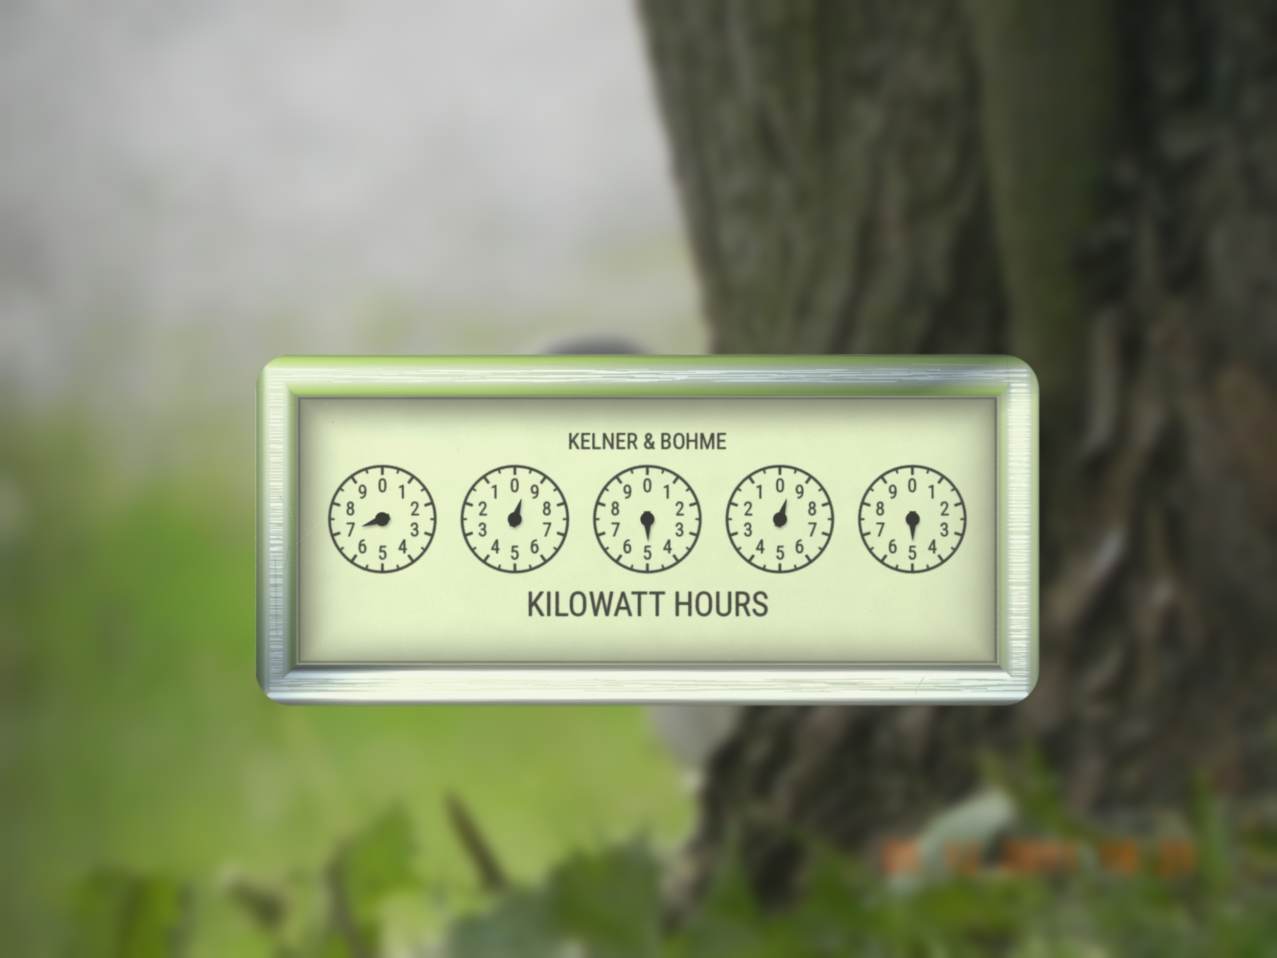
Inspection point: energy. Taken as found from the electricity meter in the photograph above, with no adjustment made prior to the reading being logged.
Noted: 69495 kWh
